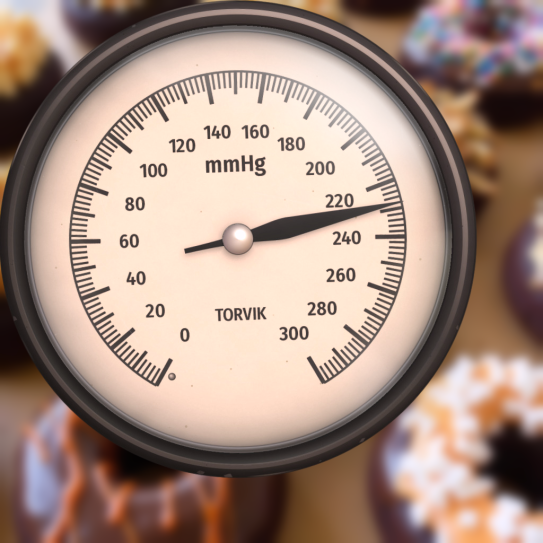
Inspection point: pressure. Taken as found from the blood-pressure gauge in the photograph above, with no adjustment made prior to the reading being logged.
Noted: 228 mmHg
